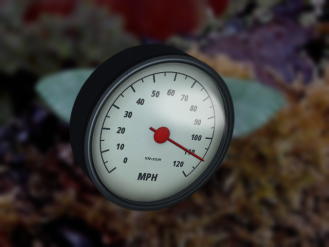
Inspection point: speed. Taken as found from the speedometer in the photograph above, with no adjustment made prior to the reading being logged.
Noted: 110 mph
